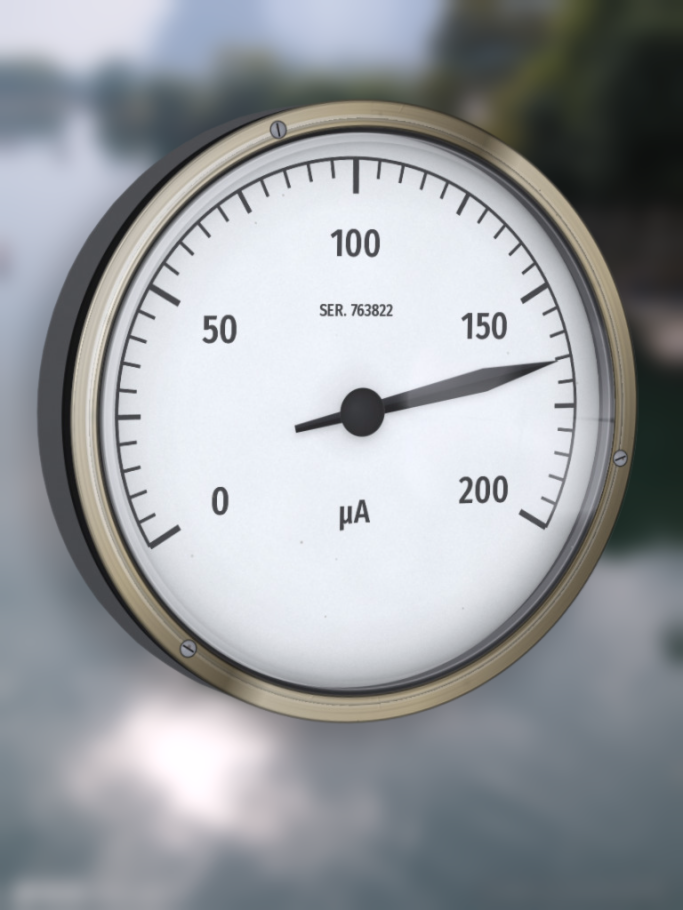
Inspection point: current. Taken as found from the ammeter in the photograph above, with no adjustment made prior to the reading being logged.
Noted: 165 µA
